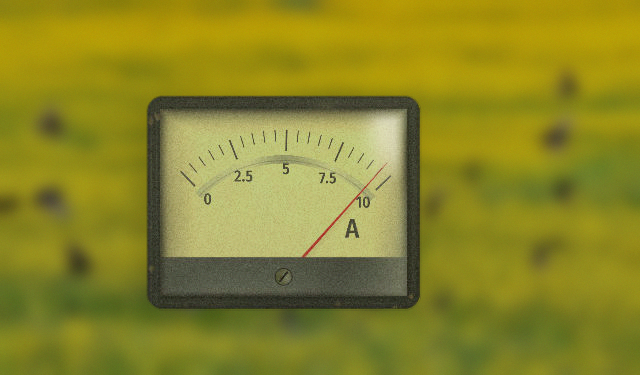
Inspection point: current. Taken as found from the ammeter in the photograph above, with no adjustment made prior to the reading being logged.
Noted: 9.5 A
